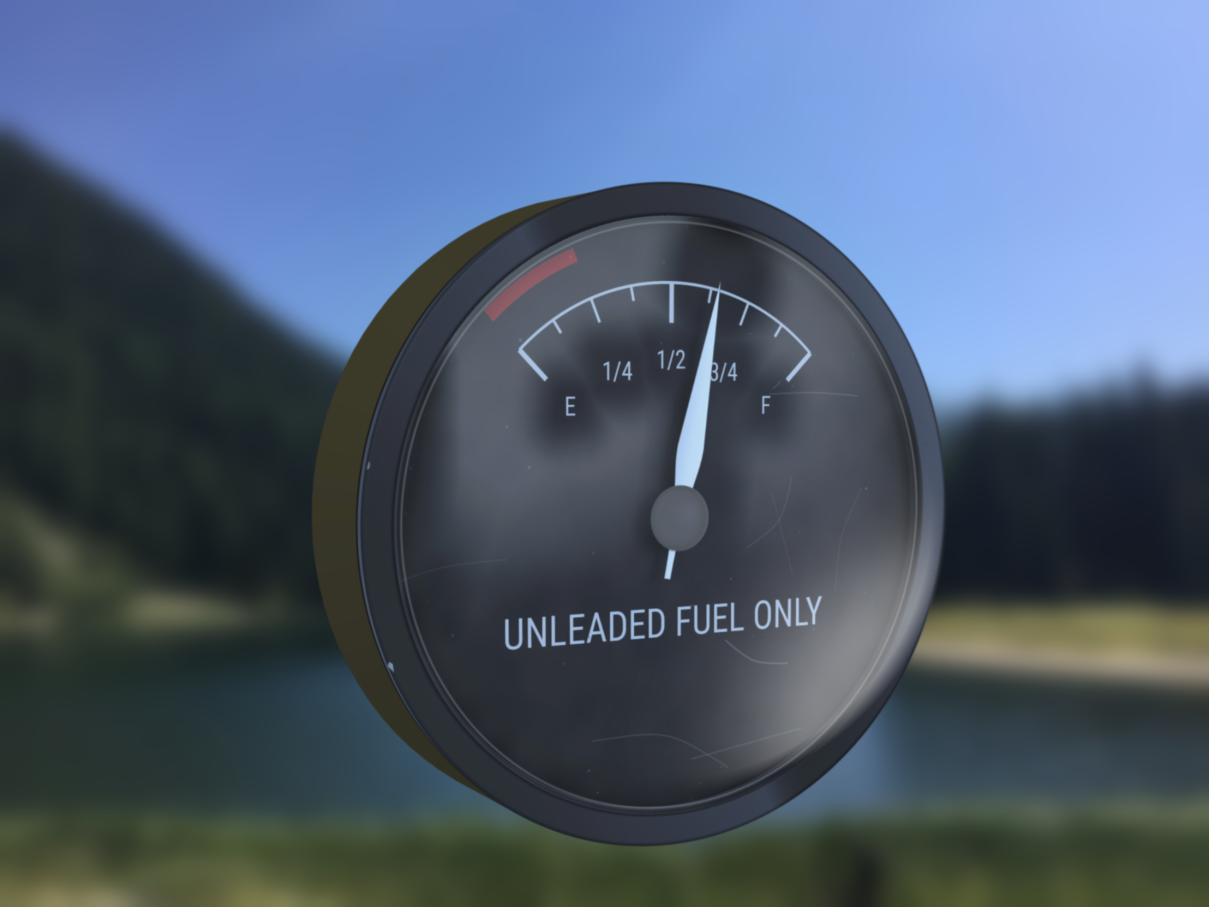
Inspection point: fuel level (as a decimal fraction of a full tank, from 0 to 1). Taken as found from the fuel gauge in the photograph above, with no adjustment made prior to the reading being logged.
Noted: 0.625
